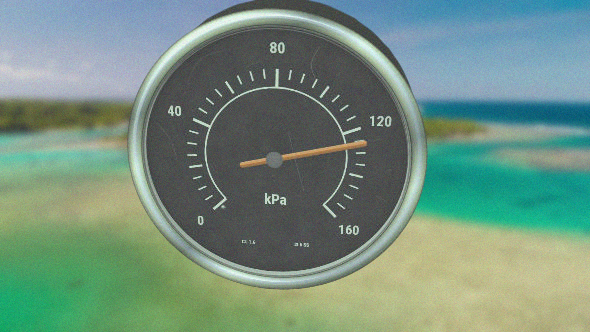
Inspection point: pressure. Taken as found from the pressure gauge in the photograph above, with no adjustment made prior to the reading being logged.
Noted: 125 kPa
